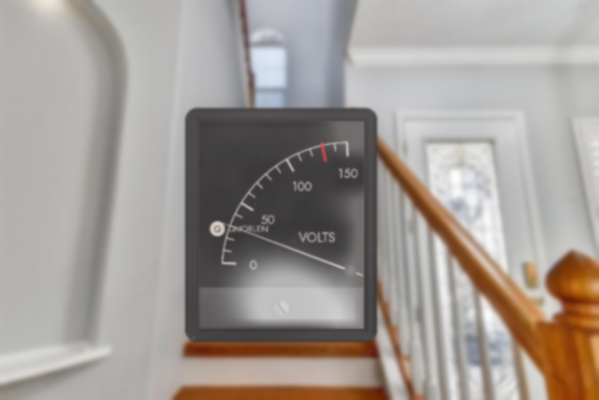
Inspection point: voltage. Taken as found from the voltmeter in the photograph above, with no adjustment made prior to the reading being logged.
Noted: 30 V
